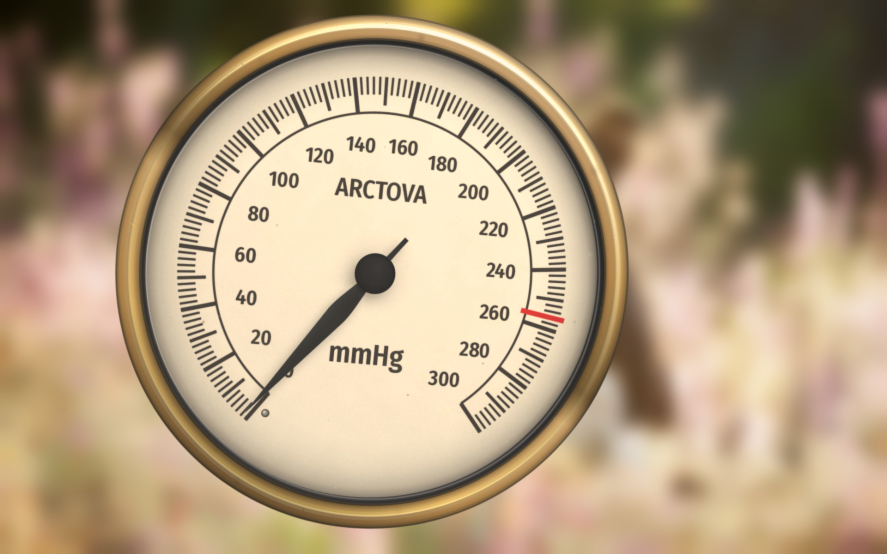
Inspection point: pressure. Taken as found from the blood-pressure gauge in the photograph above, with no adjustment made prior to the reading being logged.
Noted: 2 mmHg
